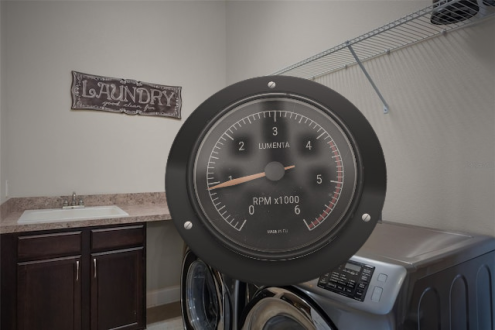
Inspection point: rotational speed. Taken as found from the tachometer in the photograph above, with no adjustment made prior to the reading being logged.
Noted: 900 rpm
